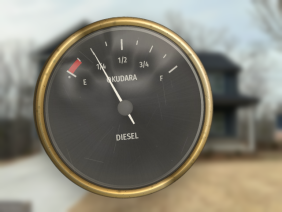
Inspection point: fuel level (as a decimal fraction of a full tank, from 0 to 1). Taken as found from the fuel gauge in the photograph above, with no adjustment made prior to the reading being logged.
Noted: 0.25
